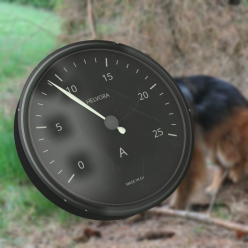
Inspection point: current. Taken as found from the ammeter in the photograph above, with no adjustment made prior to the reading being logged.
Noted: 9 A
